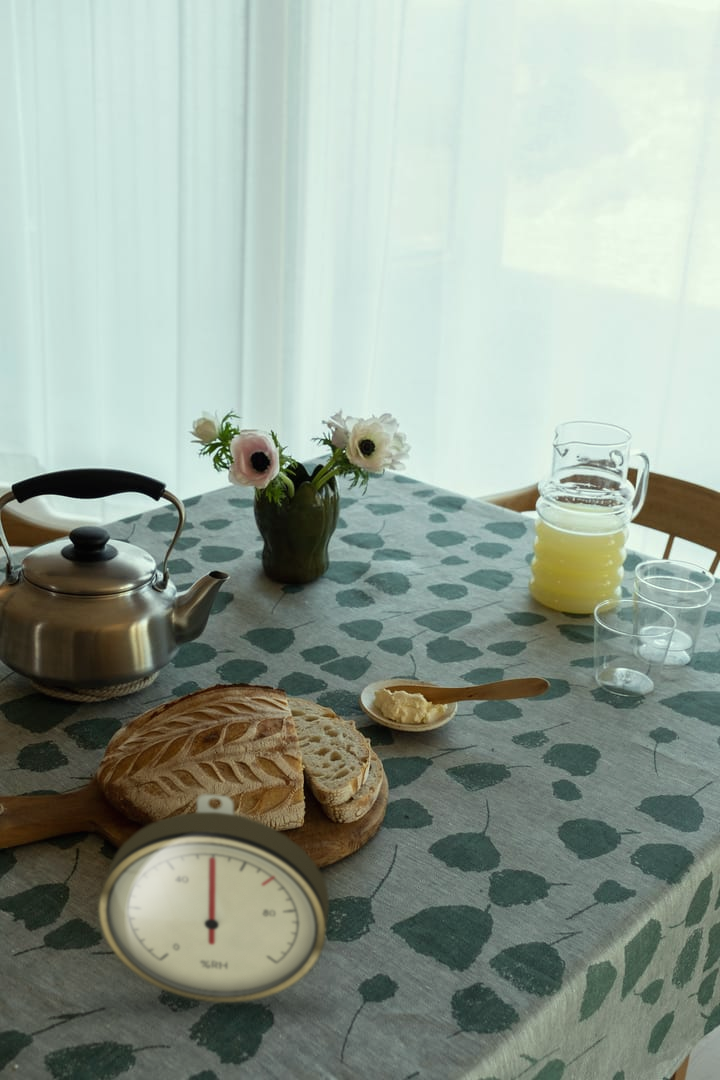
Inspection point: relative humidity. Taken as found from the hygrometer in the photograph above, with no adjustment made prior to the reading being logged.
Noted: 52 %
